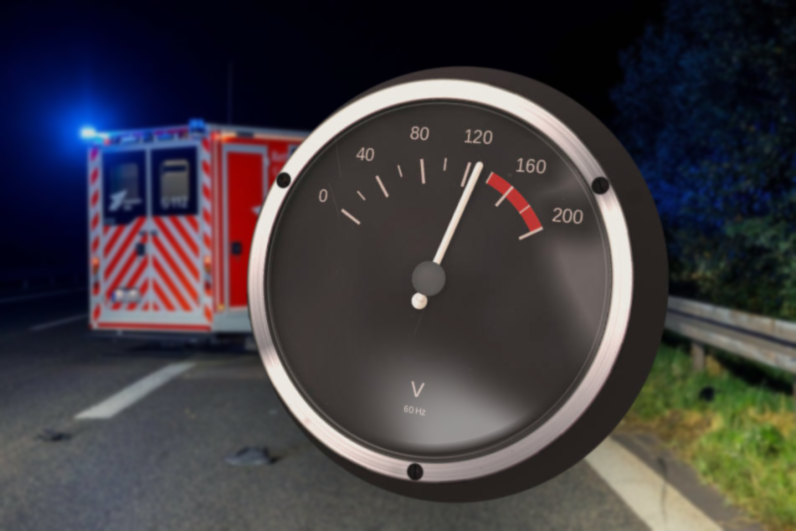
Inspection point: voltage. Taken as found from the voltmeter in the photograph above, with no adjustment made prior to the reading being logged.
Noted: 130 V
